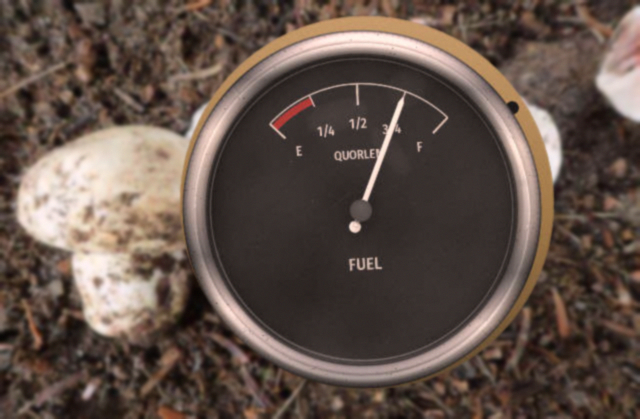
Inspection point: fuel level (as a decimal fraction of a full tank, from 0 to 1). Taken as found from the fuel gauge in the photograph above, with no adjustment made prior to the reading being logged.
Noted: 0.75
